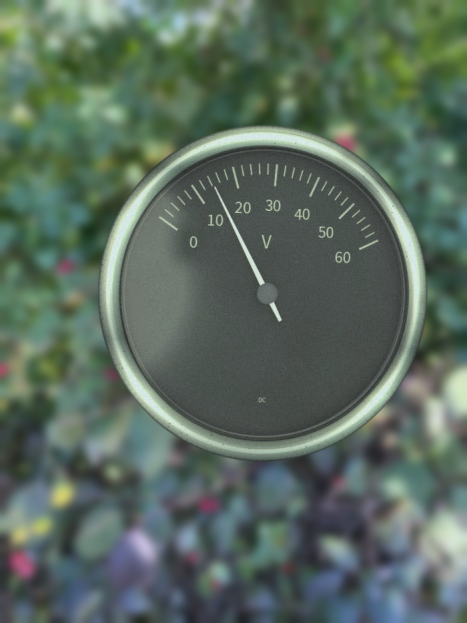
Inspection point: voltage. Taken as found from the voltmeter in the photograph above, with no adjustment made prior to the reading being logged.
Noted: 14 V
